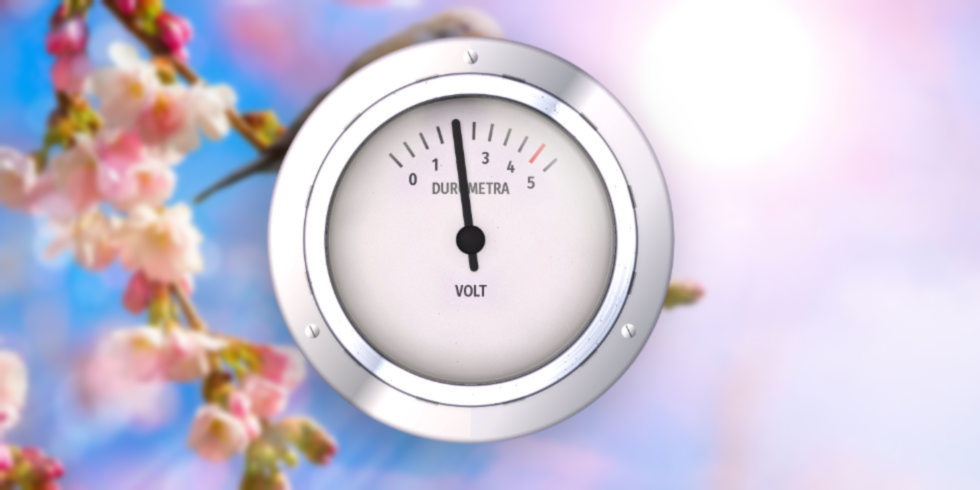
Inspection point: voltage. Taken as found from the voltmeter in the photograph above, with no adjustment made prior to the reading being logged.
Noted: 2 V
